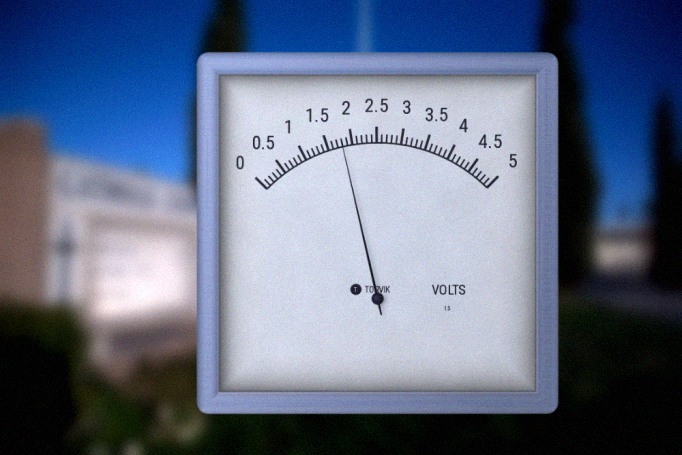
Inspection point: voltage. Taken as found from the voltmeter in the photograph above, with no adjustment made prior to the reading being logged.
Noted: 1.8 V
